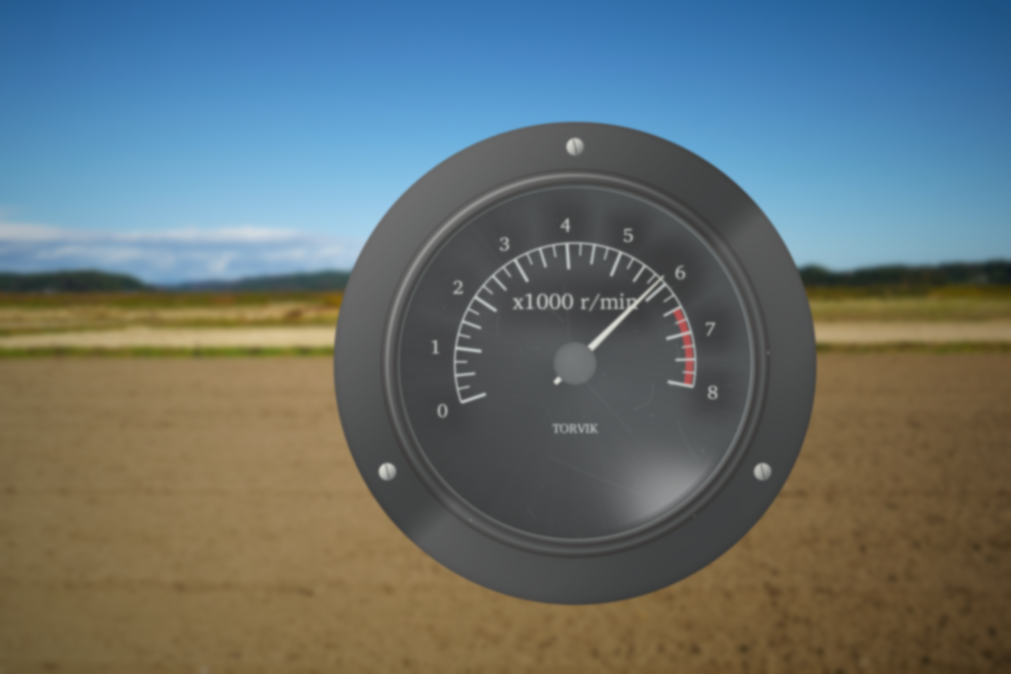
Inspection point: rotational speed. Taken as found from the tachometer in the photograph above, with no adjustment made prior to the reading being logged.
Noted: 5875 rpm
